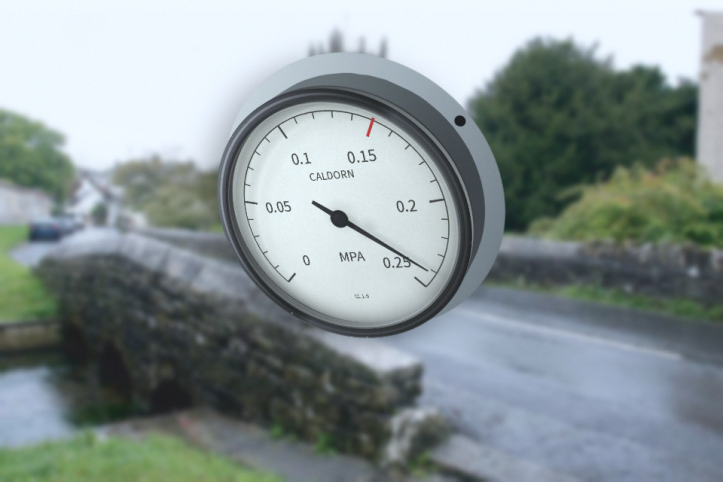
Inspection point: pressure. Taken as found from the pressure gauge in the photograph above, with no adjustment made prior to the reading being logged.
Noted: 0.24 MPa
